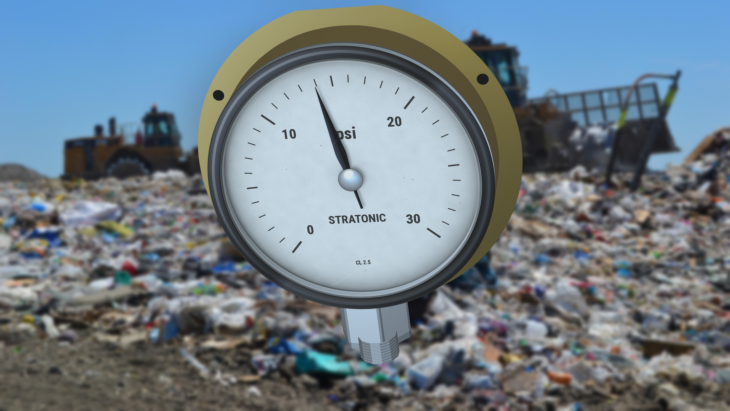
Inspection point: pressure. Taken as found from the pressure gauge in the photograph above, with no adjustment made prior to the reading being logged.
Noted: 14 psi
